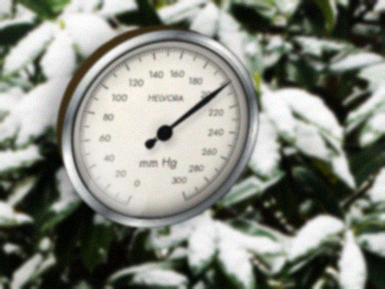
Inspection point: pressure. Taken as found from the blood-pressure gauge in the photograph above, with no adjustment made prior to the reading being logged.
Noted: 200 mmHg
